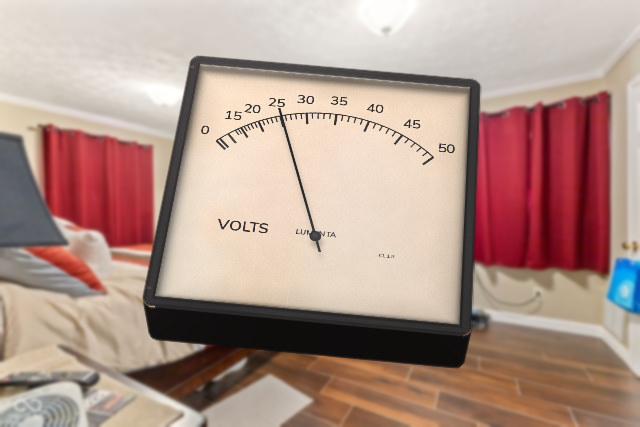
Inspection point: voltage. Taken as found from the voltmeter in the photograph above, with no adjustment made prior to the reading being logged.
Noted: 25 V
